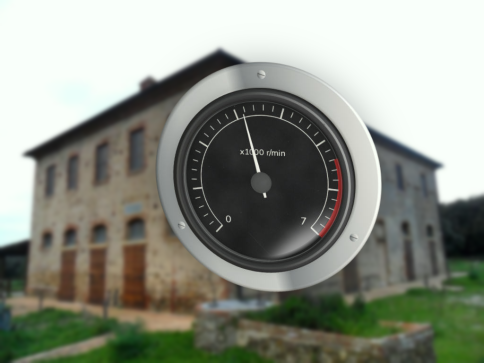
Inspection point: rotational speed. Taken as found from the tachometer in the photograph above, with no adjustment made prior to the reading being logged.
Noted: 3200 rpm
